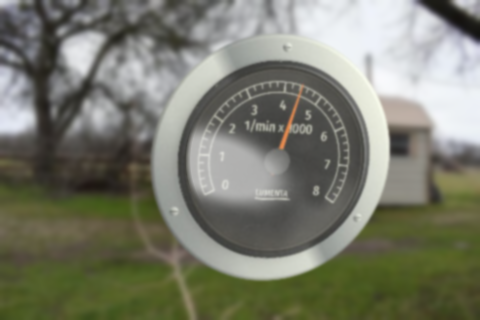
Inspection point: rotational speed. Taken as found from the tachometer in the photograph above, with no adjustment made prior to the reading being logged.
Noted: 4400 rpm
